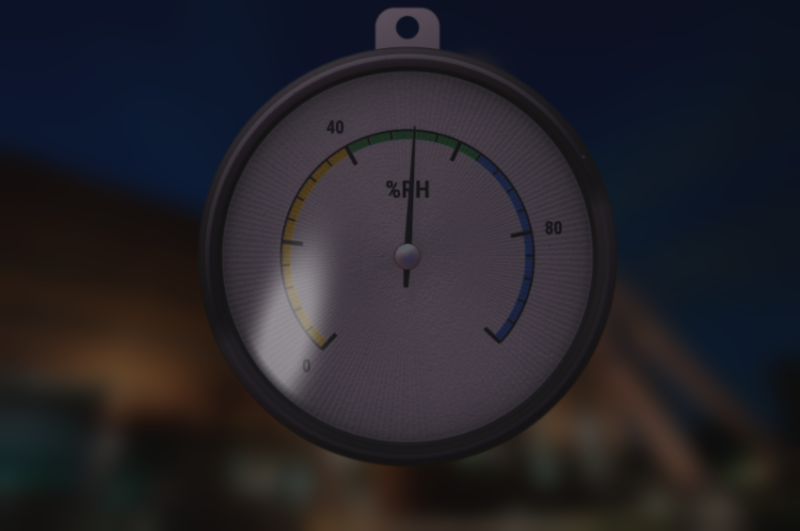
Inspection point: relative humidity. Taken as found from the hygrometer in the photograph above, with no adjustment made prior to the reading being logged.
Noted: 52 %
